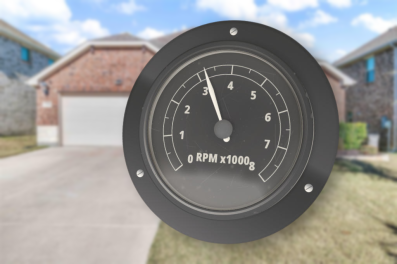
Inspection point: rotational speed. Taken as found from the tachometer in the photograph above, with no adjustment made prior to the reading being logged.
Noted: 3250 rpm
